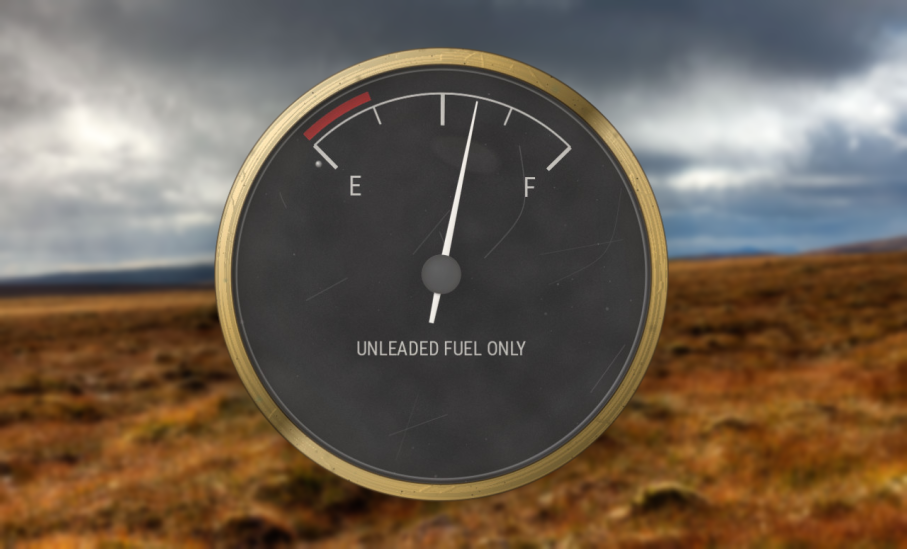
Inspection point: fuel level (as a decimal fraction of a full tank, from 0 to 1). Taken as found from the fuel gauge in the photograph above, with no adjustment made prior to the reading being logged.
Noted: 0.625
